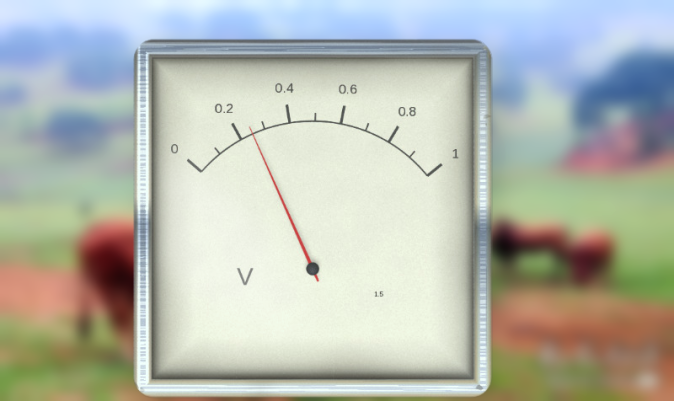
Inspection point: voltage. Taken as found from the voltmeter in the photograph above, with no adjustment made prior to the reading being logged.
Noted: 0.25 V
